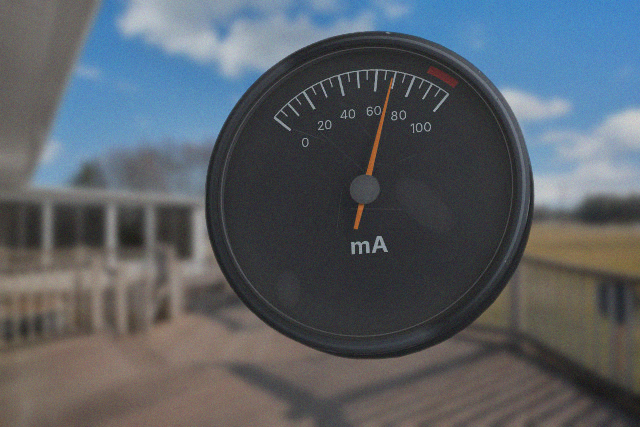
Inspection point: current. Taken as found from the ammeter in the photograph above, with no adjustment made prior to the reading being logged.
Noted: 70 mA
